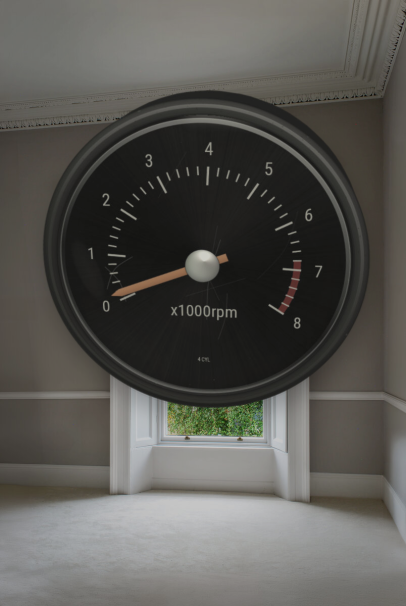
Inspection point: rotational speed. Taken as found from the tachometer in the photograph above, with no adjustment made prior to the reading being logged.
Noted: 200 rpm
